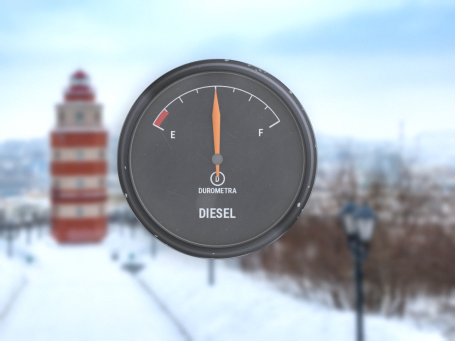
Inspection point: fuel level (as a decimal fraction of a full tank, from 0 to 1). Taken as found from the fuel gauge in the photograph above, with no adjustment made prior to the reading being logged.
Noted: 0.5
